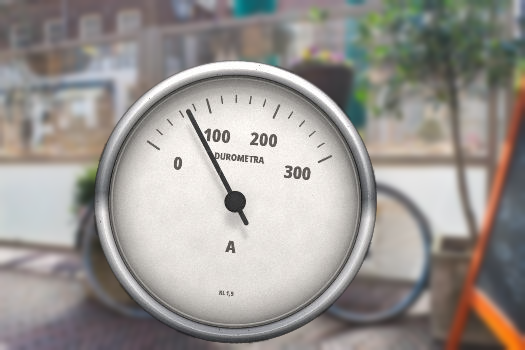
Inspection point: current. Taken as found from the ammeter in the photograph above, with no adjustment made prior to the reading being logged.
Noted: 70 A
